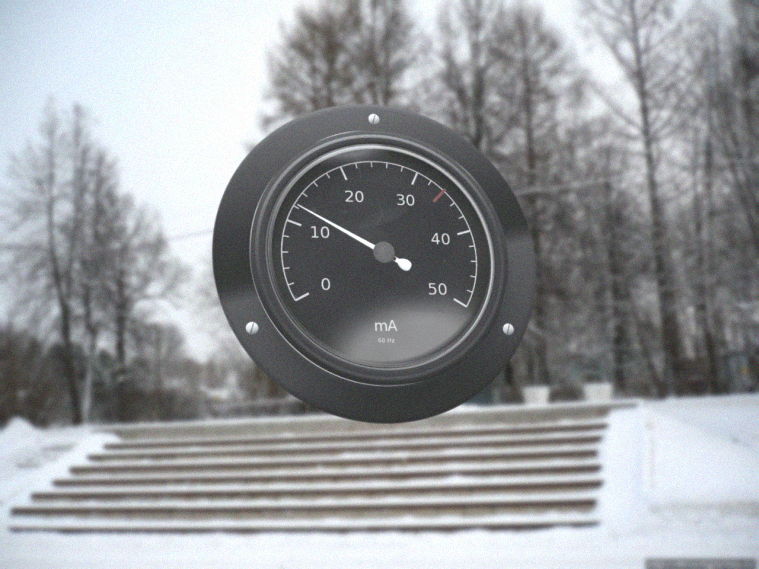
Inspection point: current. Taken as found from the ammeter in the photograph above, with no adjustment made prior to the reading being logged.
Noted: 12 mA
